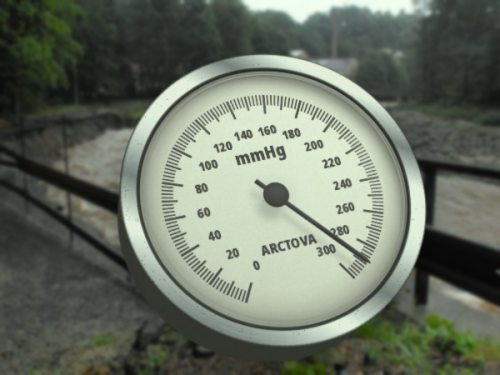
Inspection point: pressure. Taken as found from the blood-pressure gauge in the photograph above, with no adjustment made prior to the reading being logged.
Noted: 290 mmHg
